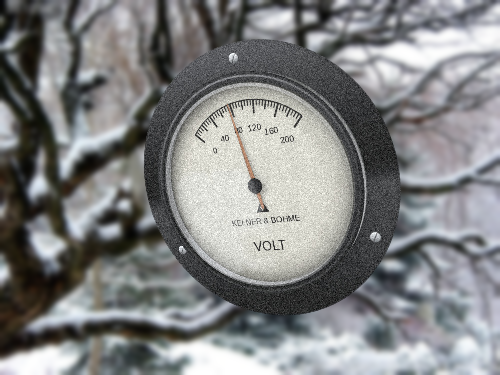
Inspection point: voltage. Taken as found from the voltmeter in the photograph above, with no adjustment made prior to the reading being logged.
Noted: 80 V
